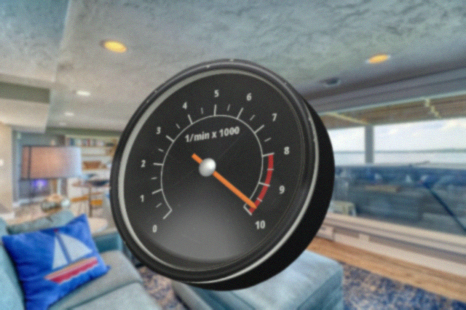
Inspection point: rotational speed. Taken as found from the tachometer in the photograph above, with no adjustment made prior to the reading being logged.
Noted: 9750 rpm
